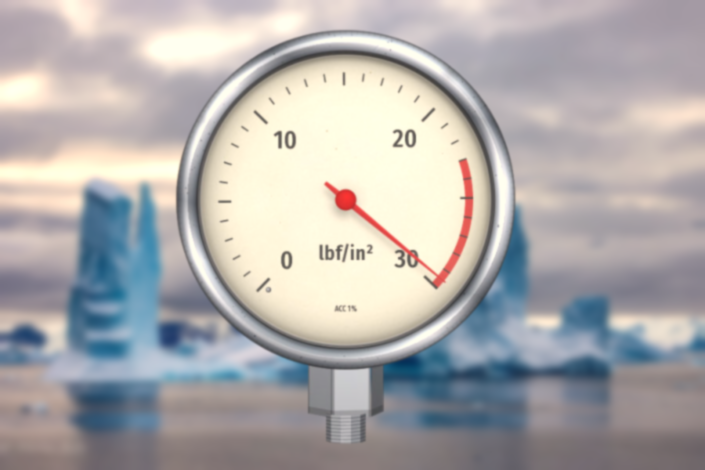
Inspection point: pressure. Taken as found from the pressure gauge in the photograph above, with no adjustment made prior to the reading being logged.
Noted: 29.5 psi
